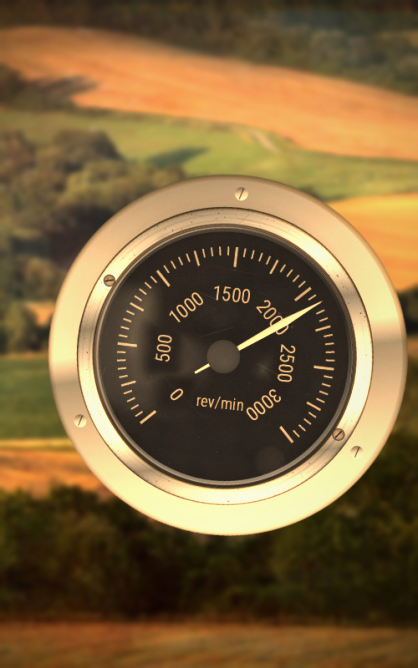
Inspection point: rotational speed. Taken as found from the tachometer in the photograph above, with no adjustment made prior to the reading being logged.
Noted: 2100 rpm
